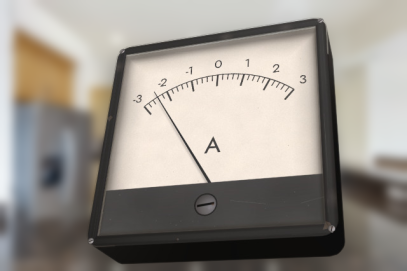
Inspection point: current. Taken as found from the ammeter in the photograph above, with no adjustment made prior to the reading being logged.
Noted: -2.4 A
